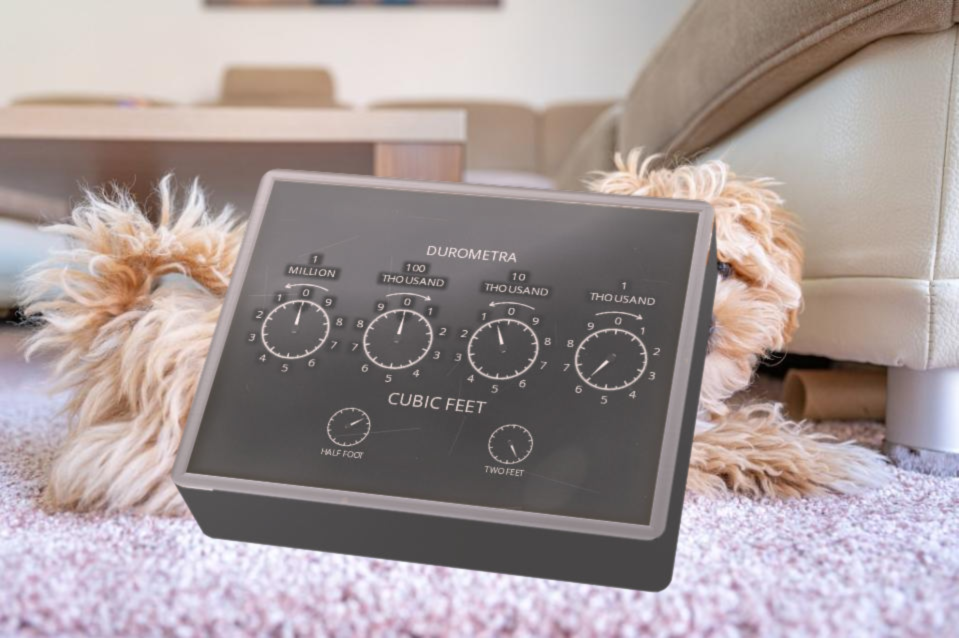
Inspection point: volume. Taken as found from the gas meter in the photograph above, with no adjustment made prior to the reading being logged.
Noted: 600 ft³
